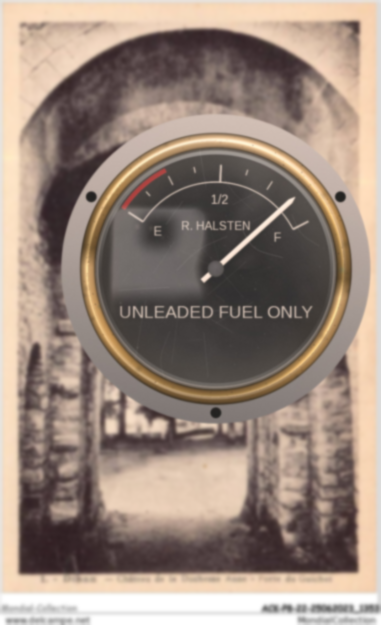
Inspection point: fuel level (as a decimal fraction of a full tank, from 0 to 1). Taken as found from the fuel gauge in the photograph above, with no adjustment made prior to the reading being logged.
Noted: 0.875
